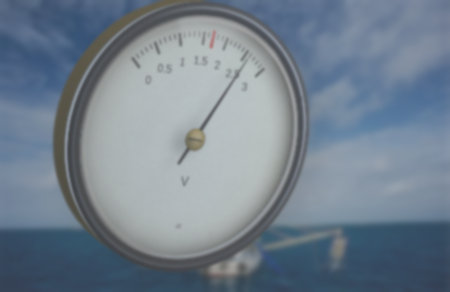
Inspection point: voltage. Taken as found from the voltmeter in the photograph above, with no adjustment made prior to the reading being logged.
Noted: 2.5 V
